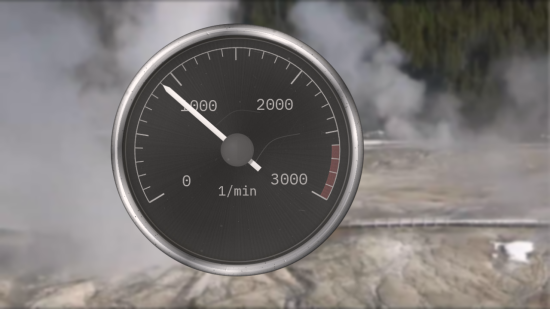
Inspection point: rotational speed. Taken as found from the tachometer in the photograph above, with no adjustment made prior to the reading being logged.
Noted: 900 rpm
